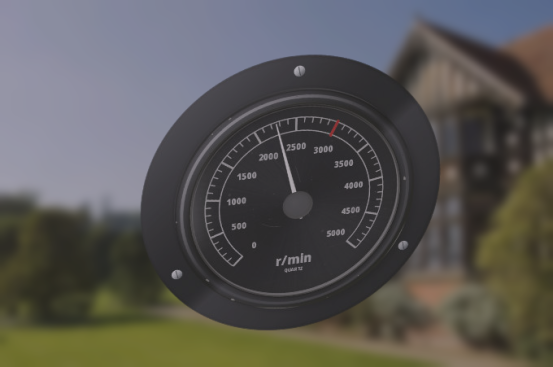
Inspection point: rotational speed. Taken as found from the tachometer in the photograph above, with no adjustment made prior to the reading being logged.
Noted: 2250 rpm
